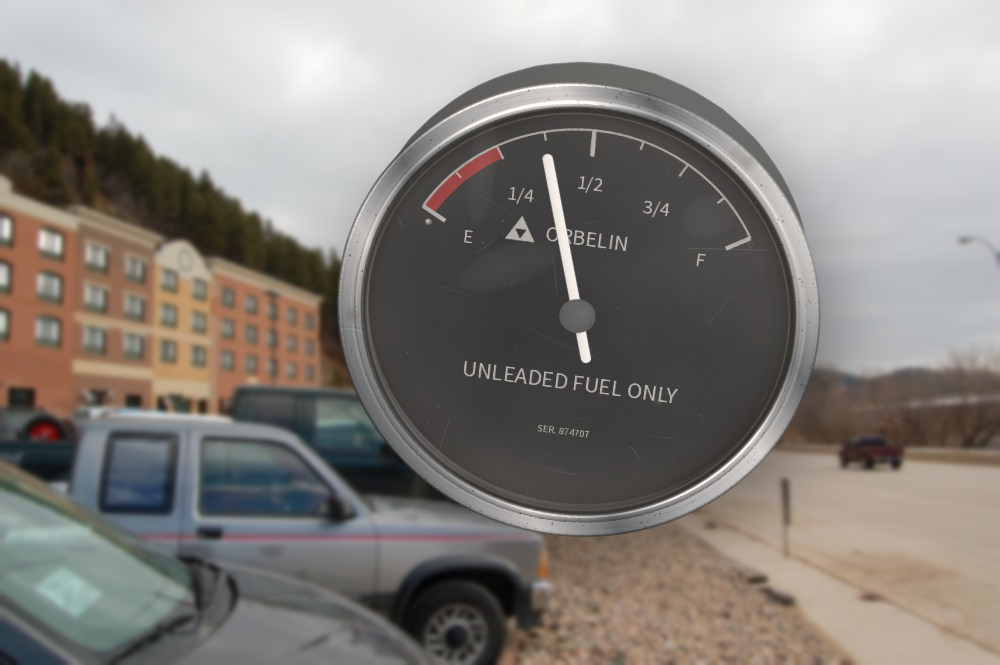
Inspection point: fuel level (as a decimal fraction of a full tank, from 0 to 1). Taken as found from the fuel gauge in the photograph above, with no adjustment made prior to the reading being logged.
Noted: 0.375
